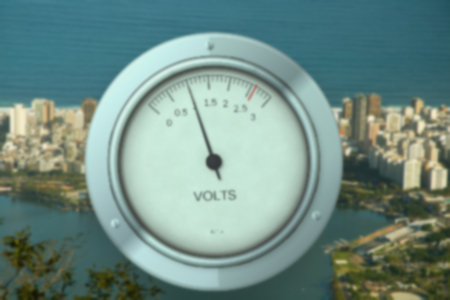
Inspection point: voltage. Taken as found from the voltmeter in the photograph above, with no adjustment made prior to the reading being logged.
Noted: 1 V
